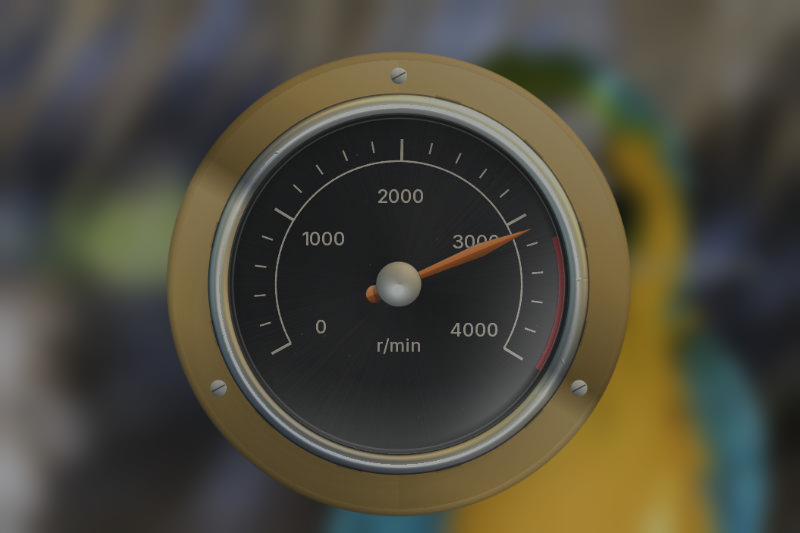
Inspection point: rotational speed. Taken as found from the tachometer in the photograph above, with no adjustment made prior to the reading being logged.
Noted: 3100 rpm
